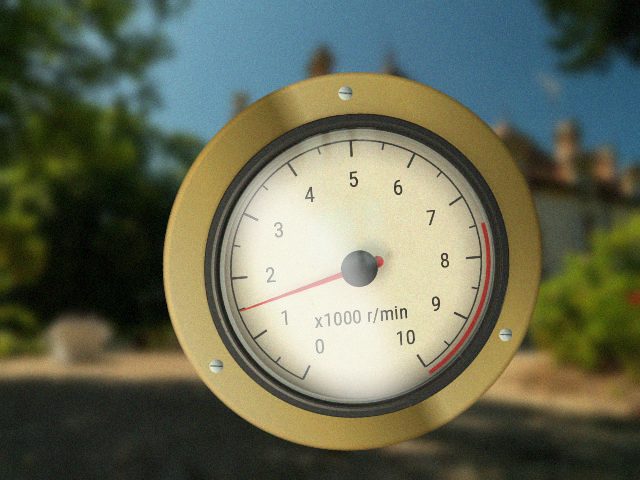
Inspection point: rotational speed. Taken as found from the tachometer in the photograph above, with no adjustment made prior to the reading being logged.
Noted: 1500 rpm
